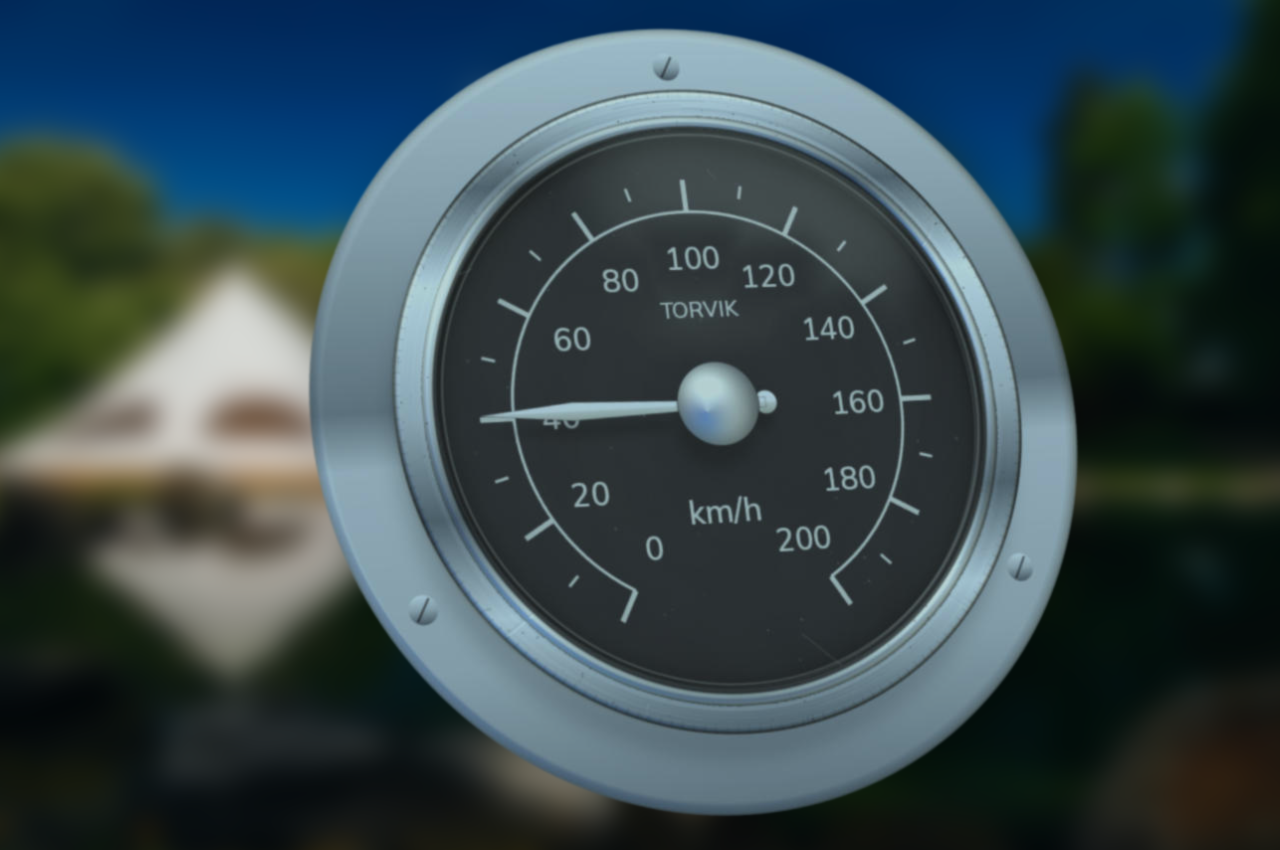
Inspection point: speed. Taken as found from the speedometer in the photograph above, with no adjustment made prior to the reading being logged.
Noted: 40 km/h
